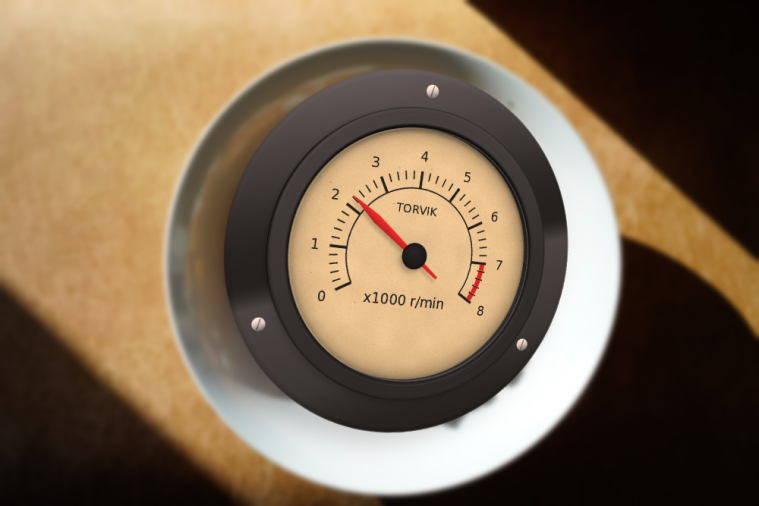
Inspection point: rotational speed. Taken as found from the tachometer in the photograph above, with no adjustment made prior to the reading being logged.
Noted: 2200 rpm
